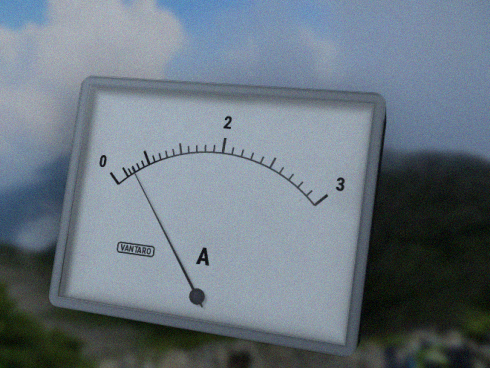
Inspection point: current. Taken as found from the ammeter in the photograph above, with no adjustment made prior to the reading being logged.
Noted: 0.7 A
